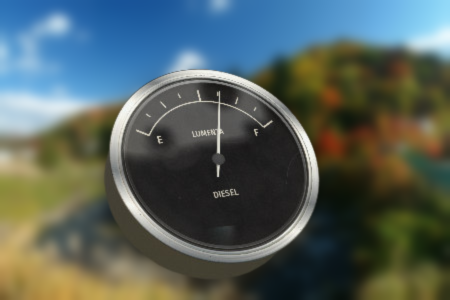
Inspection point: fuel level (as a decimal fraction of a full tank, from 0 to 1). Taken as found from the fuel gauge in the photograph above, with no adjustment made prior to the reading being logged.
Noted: 0.625
